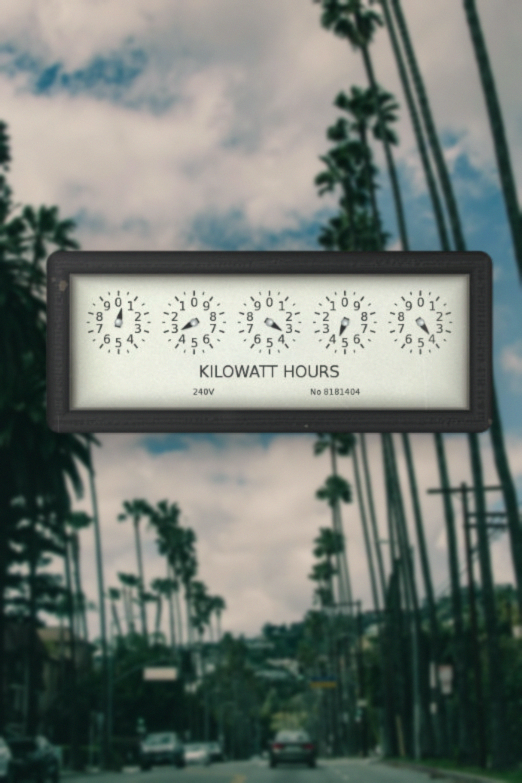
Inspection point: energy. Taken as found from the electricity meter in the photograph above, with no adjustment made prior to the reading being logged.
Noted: 3344 kWh
